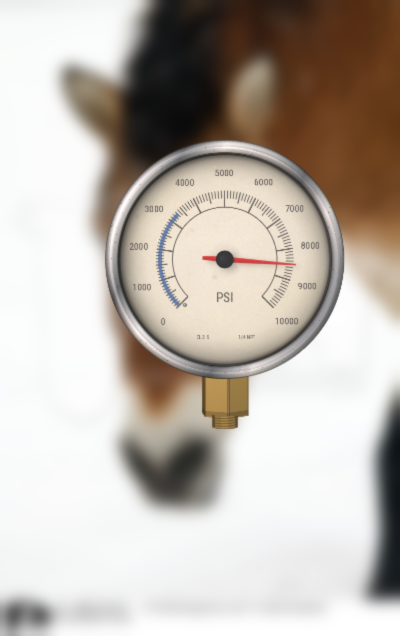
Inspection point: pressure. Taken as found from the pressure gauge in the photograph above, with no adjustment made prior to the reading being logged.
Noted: 8500 psi
